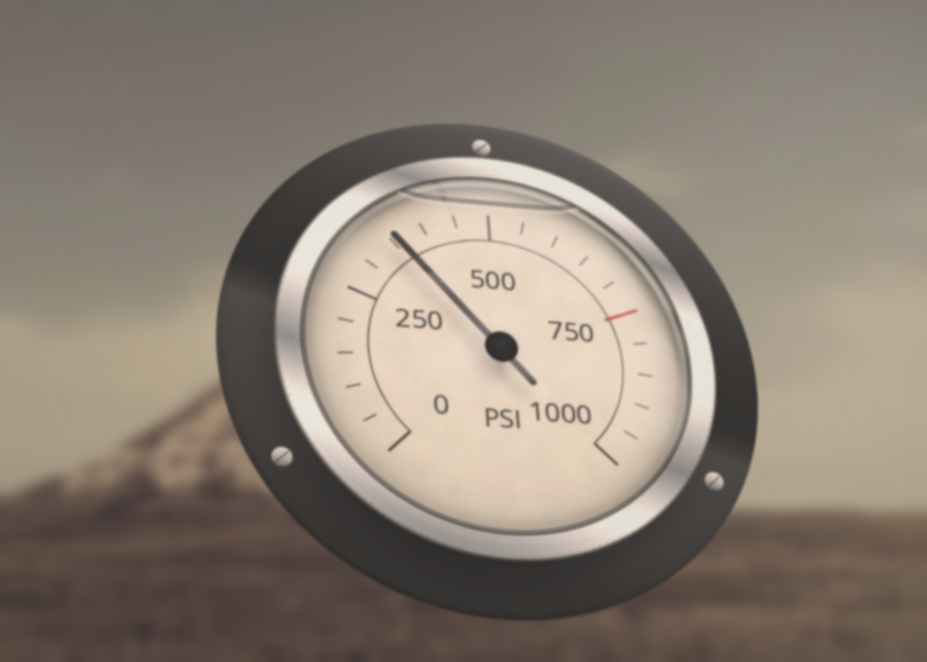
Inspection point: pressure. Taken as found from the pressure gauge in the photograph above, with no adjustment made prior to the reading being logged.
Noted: 350 psi
